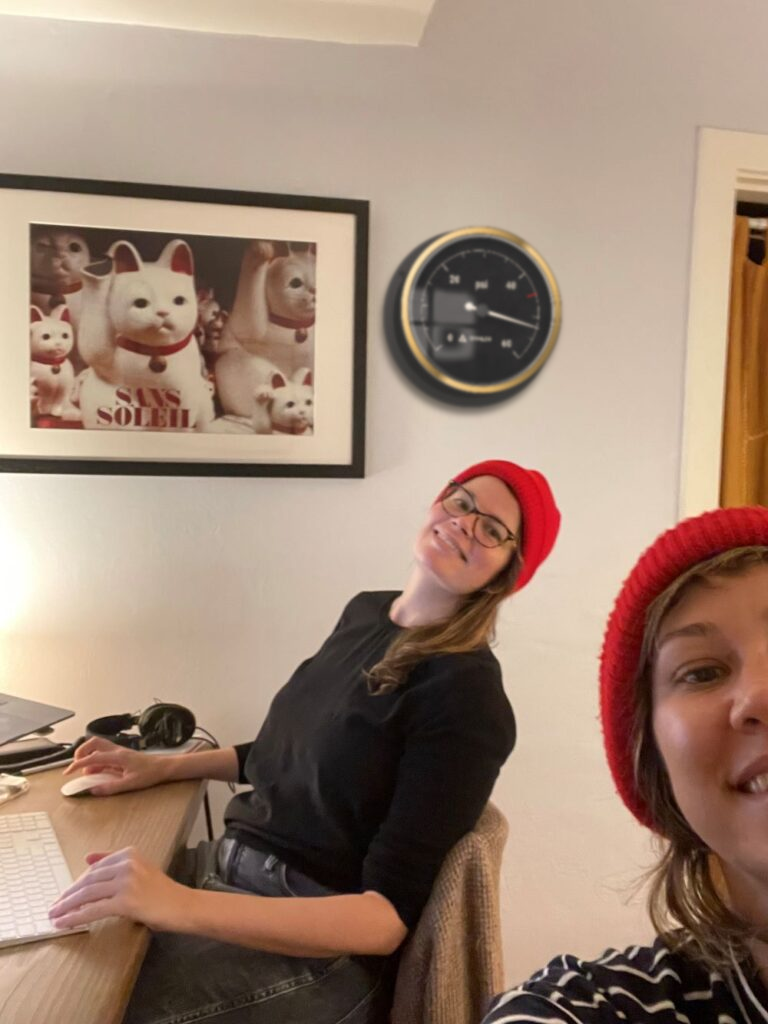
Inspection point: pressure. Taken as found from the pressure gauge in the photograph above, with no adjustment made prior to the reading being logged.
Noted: 52.5 psi
